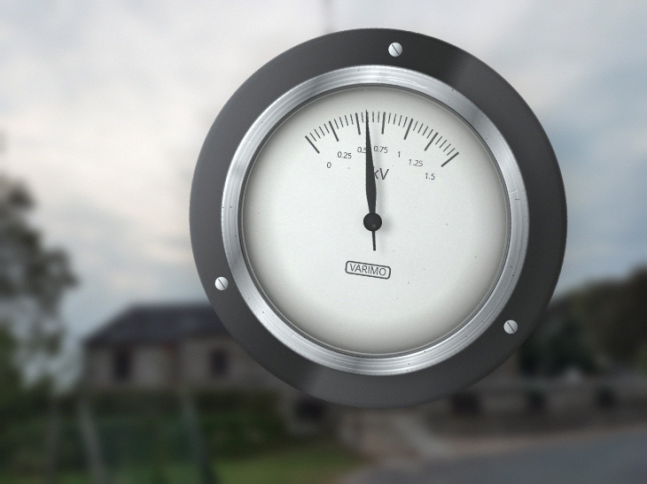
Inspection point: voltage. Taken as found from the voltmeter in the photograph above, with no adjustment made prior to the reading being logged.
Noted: 0.6 kV
